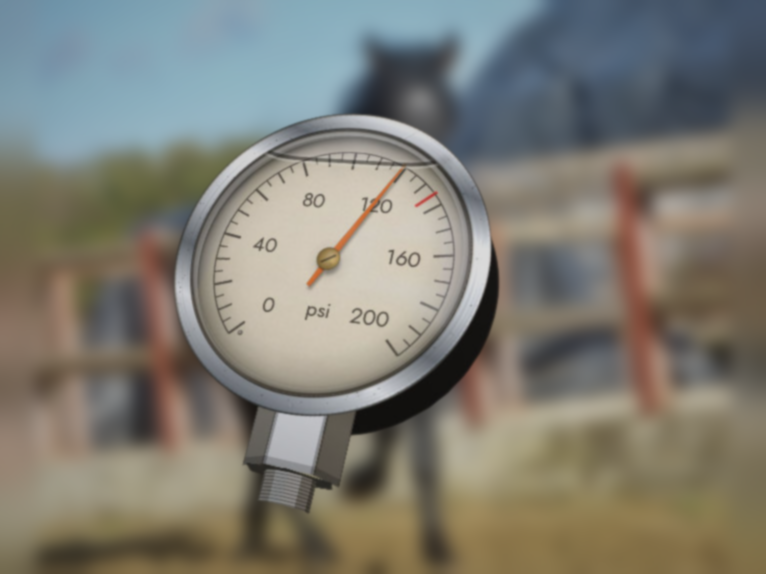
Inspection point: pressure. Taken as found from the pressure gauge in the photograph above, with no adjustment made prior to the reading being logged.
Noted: 120 psi
